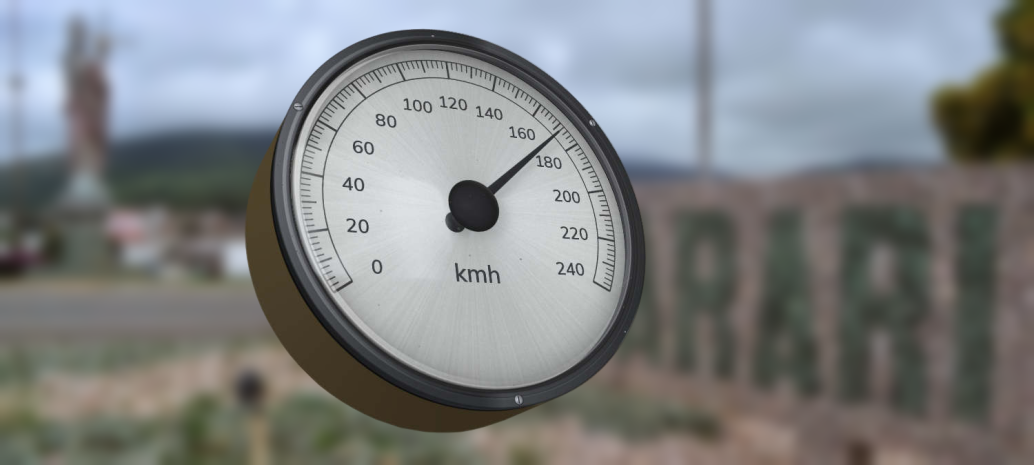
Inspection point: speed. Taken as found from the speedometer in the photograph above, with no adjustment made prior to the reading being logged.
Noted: 172 km/h
